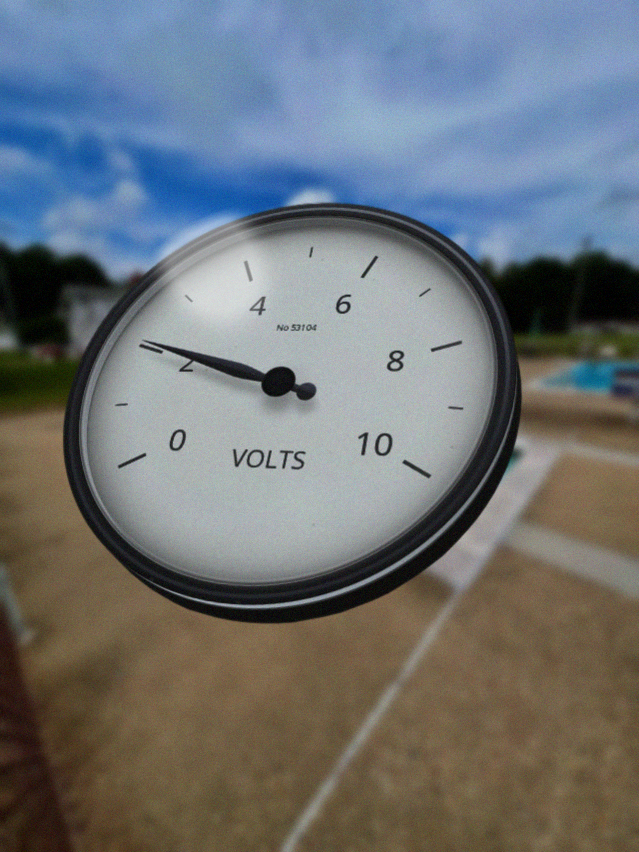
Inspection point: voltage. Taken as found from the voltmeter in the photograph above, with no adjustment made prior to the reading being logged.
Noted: 2 V
